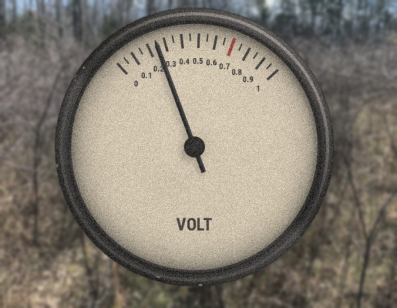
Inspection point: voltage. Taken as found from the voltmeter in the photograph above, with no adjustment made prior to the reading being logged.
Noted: 0.25 V
